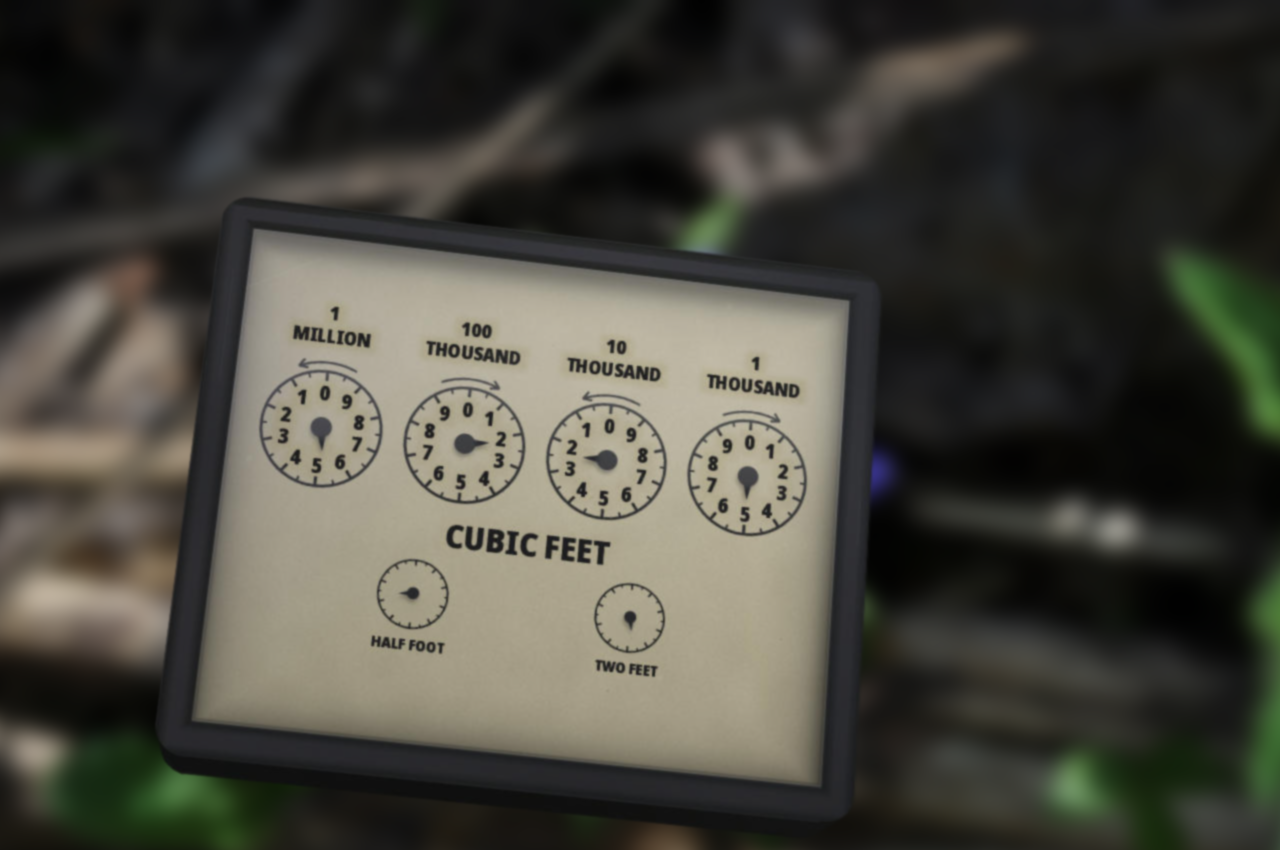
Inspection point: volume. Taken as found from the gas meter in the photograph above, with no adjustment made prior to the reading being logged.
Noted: 522500 ft³
